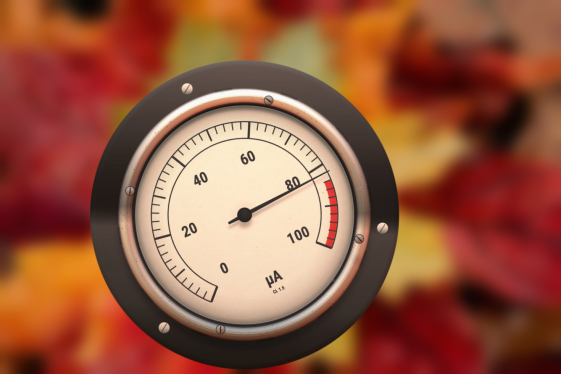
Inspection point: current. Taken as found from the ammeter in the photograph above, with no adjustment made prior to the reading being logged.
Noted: 82 µA
